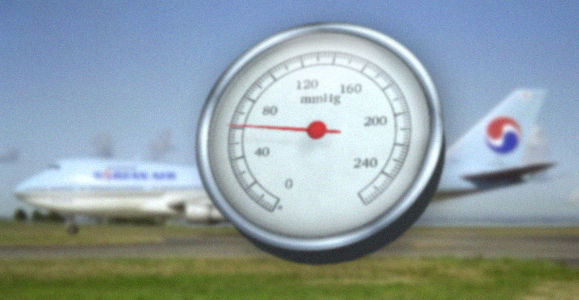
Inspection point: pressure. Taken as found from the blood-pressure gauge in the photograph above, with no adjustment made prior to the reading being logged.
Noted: 60 mmHg
